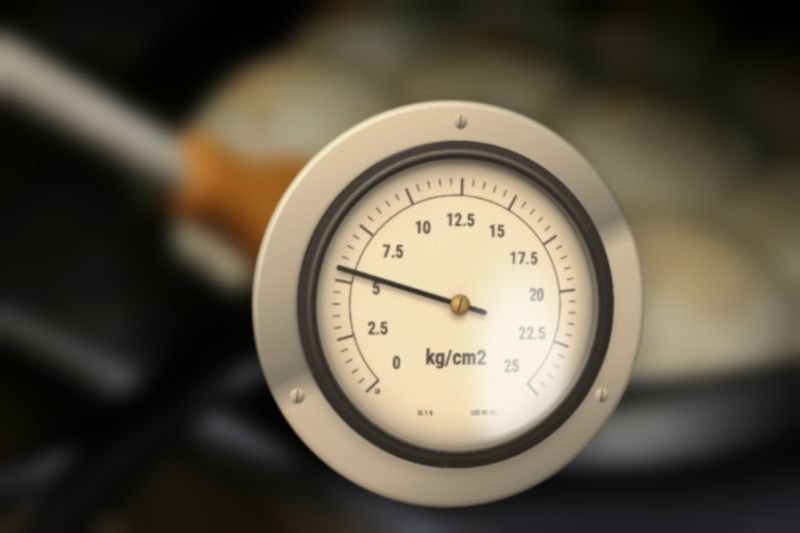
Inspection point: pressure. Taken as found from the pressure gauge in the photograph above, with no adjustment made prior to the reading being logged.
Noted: 5.5 kg/cm²
